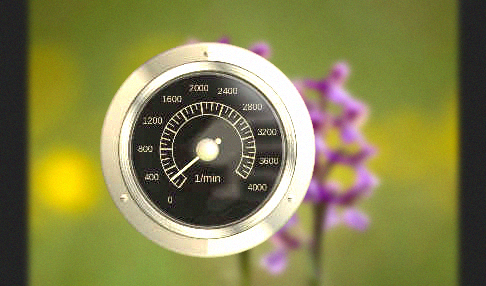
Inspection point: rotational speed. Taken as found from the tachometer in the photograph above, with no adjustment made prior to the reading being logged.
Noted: 200 rpm
